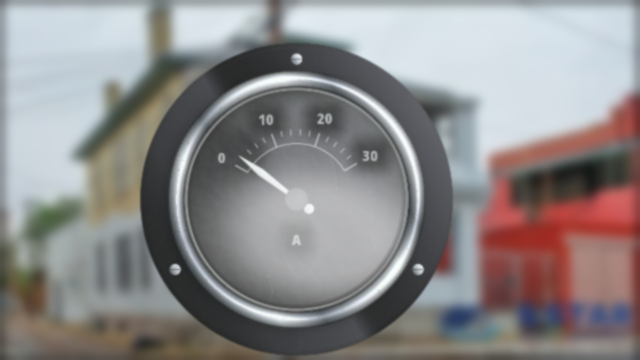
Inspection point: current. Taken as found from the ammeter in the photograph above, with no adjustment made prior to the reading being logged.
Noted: 2 A
